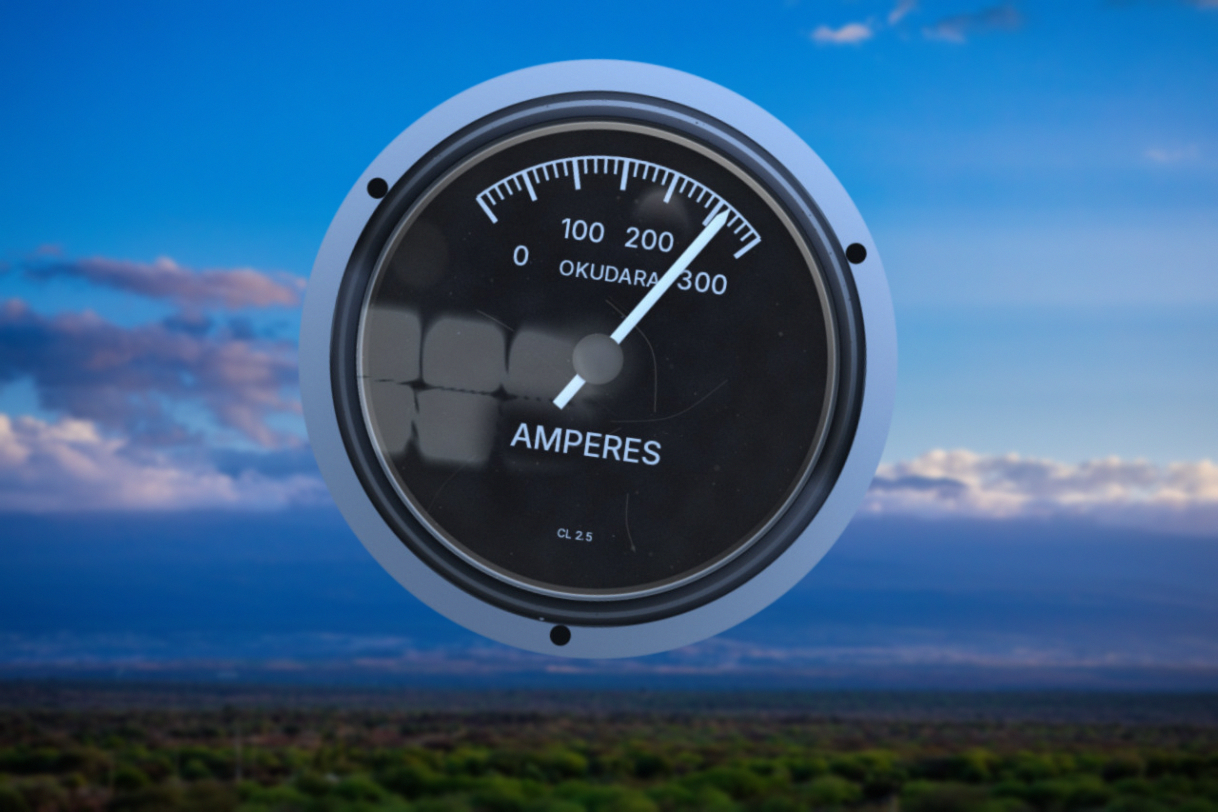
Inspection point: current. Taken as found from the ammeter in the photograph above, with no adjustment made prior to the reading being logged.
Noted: 260 A
